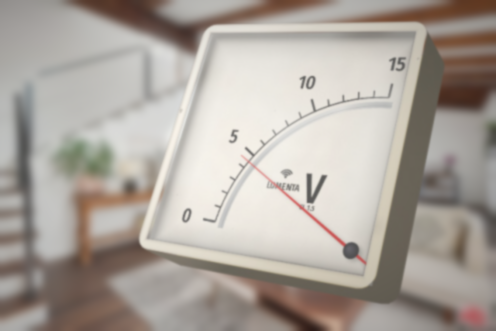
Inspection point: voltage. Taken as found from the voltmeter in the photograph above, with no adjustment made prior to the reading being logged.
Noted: 4.5 V
